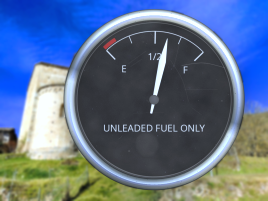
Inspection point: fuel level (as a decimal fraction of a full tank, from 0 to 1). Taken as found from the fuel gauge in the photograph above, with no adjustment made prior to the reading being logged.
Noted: 0.625
